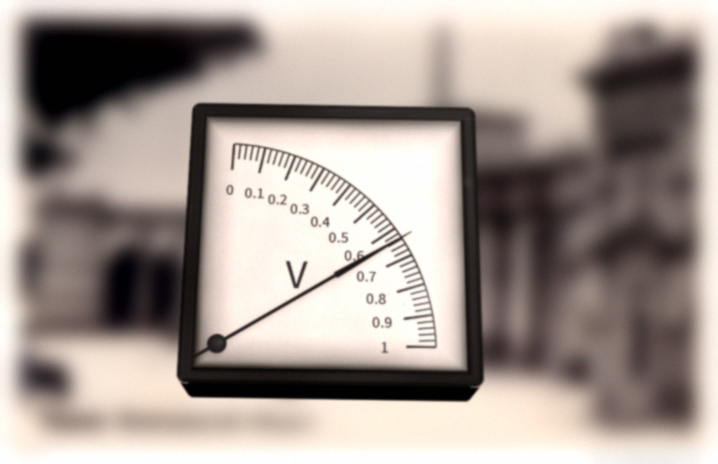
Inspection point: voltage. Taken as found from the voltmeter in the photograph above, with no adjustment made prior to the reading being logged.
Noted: 0.64 V
